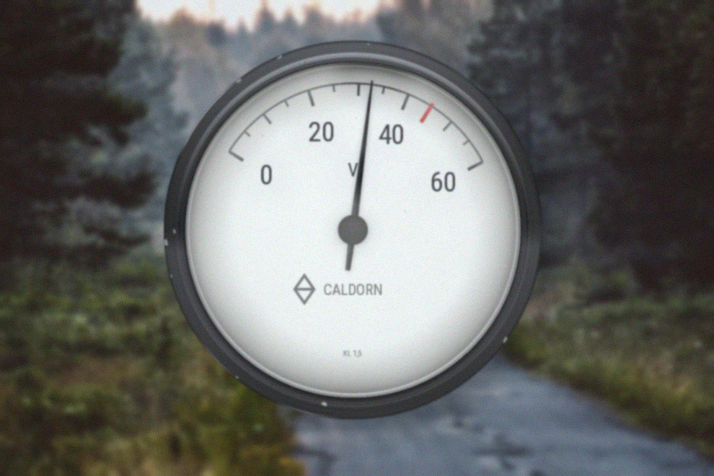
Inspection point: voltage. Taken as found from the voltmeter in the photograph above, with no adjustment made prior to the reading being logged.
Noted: 32.5 V
